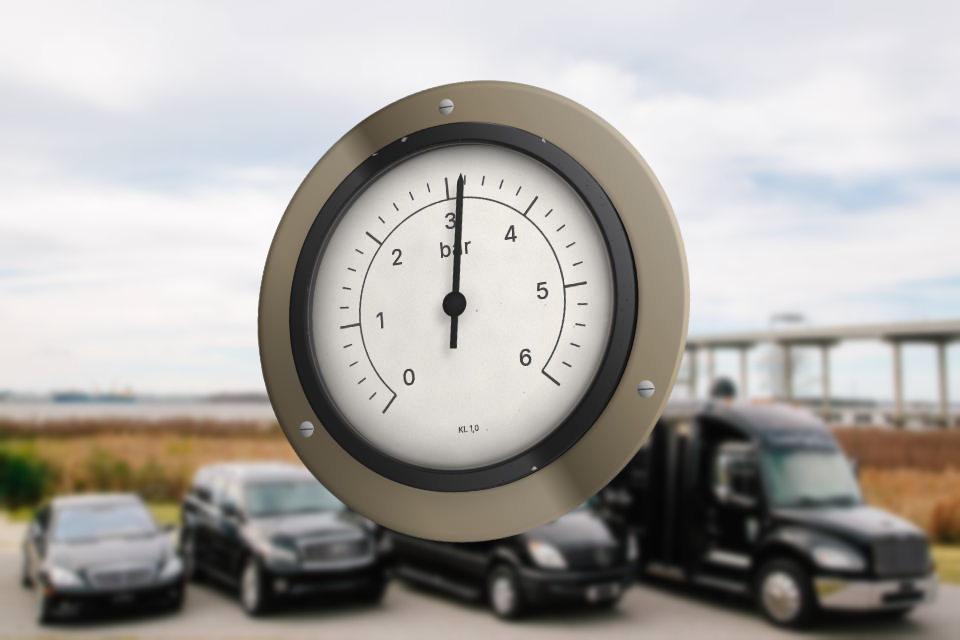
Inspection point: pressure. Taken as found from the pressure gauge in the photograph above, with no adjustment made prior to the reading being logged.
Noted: 3.2 bar
